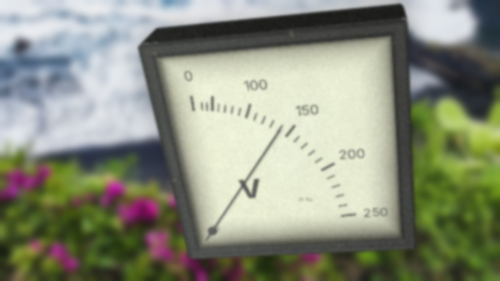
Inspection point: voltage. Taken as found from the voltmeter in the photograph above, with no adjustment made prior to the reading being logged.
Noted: 140 V
